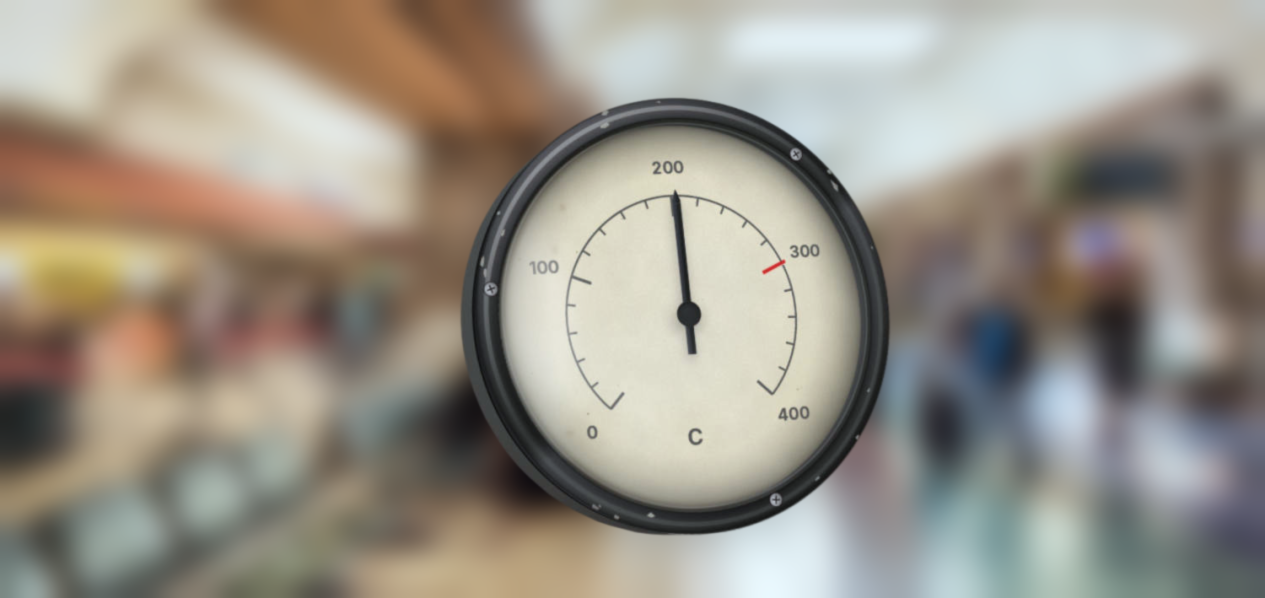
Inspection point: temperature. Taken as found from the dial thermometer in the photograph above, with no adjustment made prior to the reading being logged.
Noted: 200 °C
